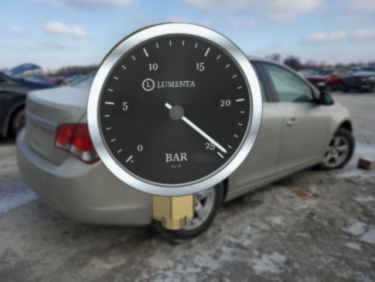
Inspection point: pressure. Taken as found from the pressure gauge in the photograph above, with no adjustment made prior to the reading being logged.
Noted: 24.5 bar
